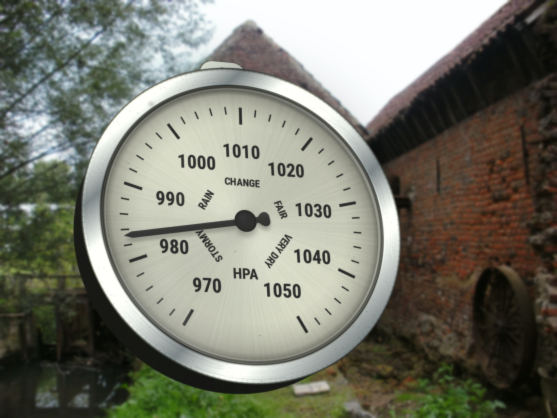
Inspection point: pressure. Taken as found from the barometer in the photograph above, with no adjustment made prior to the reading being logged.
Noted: 983 hPa
